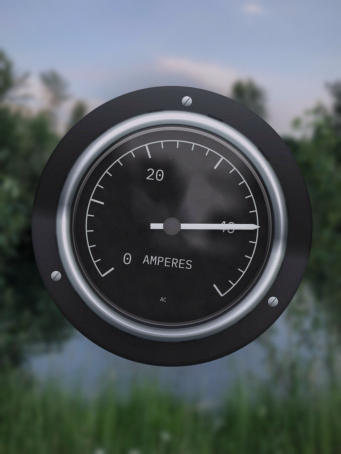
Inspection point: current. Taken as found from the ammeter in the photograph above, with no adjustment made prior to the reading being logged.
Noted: 40 A
